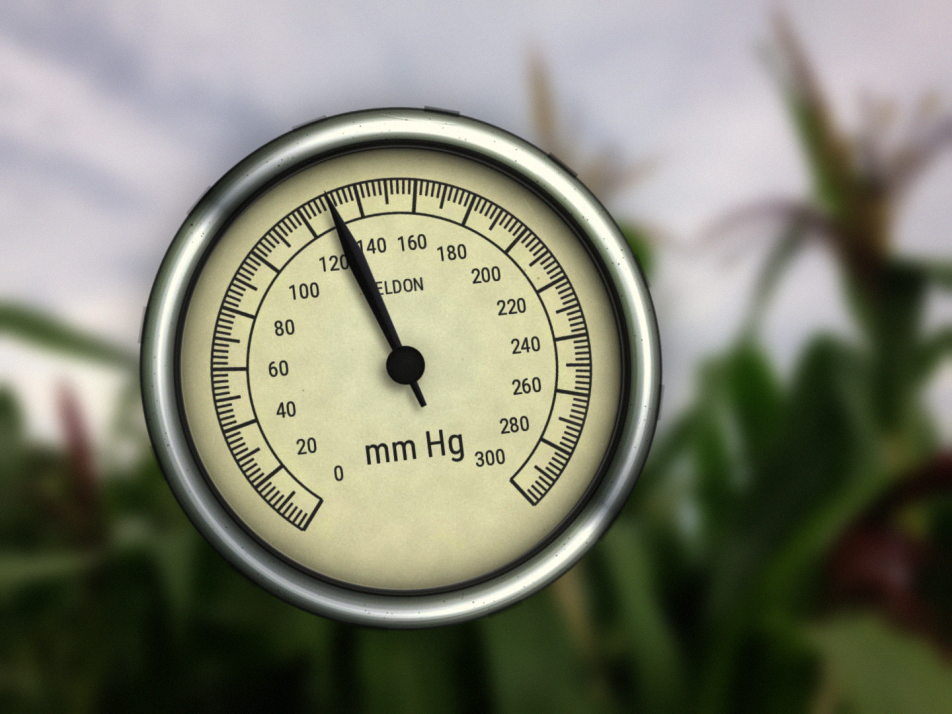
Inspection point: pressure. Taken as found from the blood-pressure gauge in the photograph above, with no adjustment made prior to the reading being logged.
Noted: 130 mmHg
